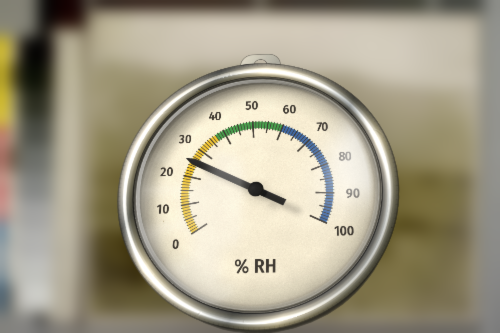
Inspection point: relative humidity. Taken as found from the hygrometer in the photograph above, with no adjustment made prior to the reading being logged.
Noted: 25 %
